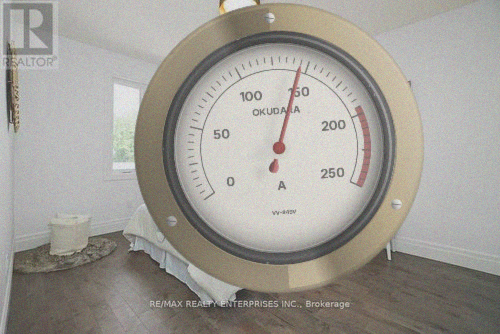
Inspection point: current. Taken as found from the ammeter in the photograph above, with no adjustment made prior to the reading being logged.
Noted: 145 A
